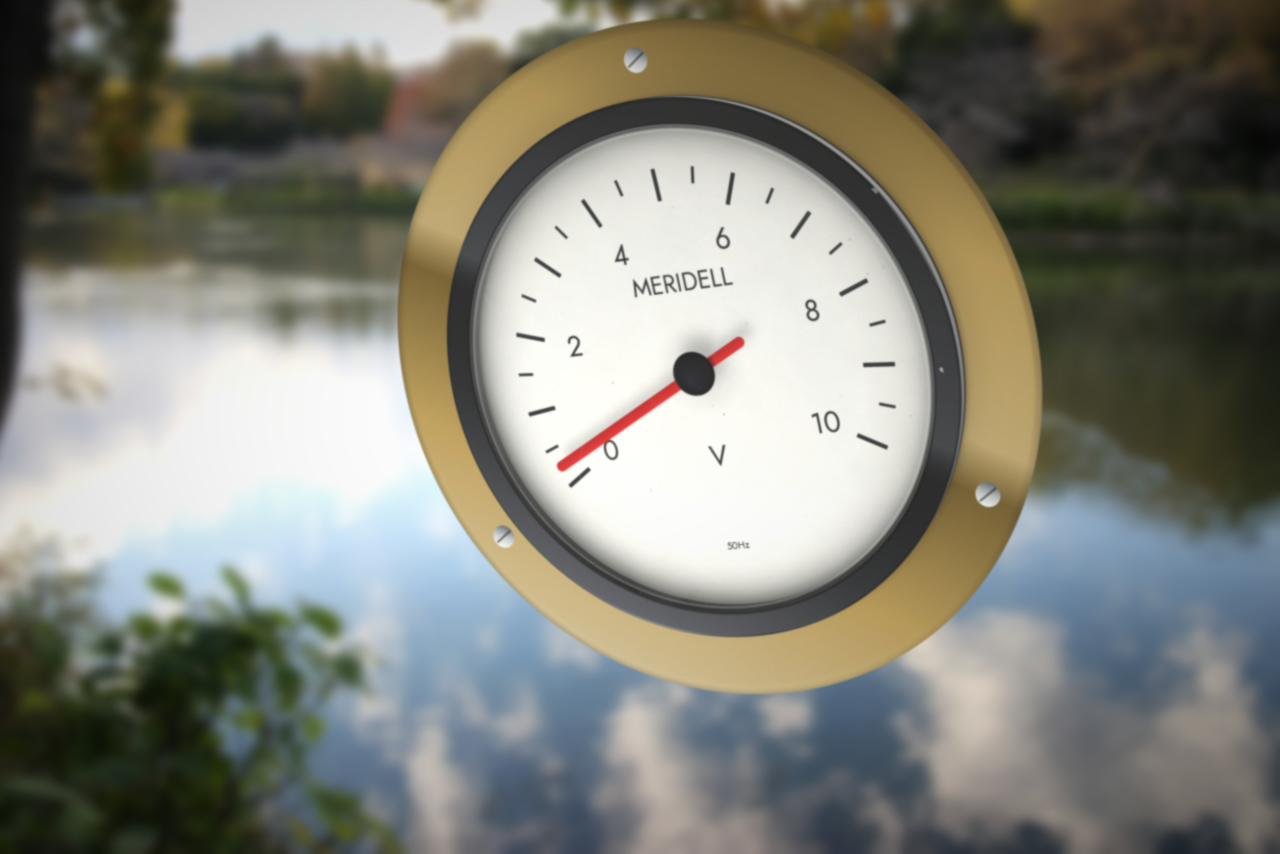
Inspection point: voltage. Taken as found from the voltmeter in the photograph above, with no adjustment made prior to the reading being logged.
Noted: 0.25 V
